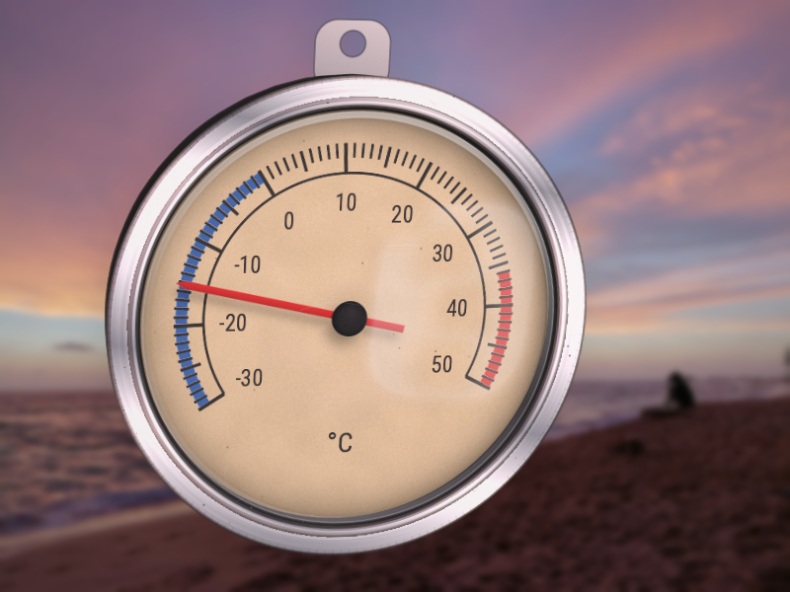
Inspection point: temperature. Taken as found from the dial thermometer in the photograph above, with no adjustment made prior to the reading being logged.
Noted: -15 °C
